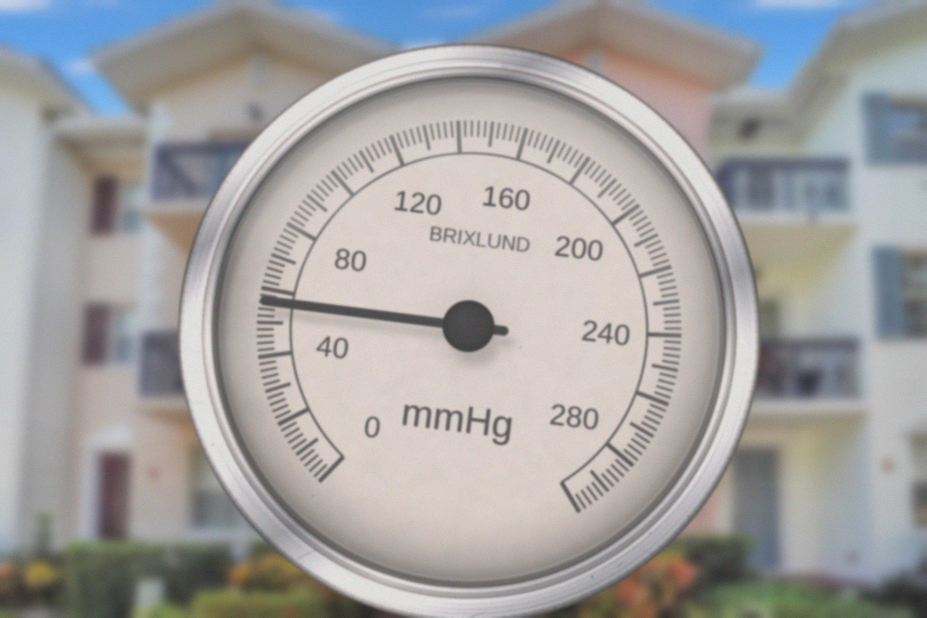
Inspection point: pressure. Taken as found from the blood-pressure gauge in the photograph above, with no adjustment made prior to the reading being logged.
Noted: 56 mmHg
